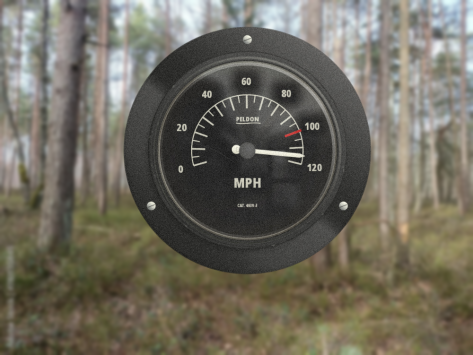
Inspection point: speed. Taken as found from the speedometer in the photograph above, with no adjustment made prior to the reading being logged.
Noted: 115 mph
